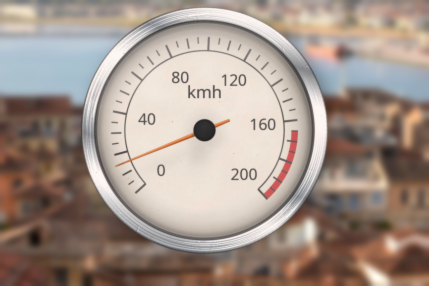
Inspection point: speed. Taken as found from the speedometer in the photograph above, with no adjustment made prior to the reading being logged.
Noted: 15 km/h
